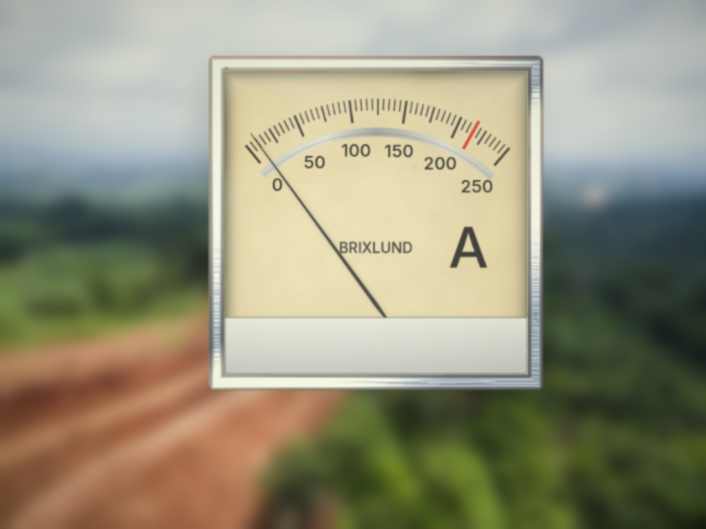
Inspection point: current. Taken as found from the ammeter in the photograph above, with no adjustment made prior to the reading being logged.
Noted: 10 A
